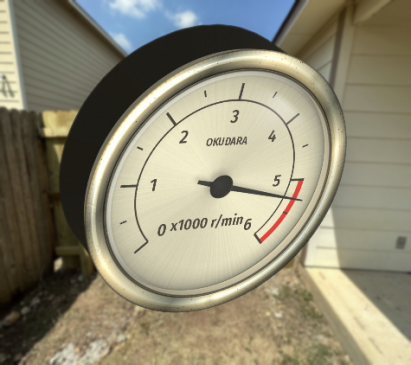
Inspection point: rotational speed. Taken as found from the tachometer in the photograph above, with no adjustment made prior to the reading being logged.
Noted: 5250 rpm
